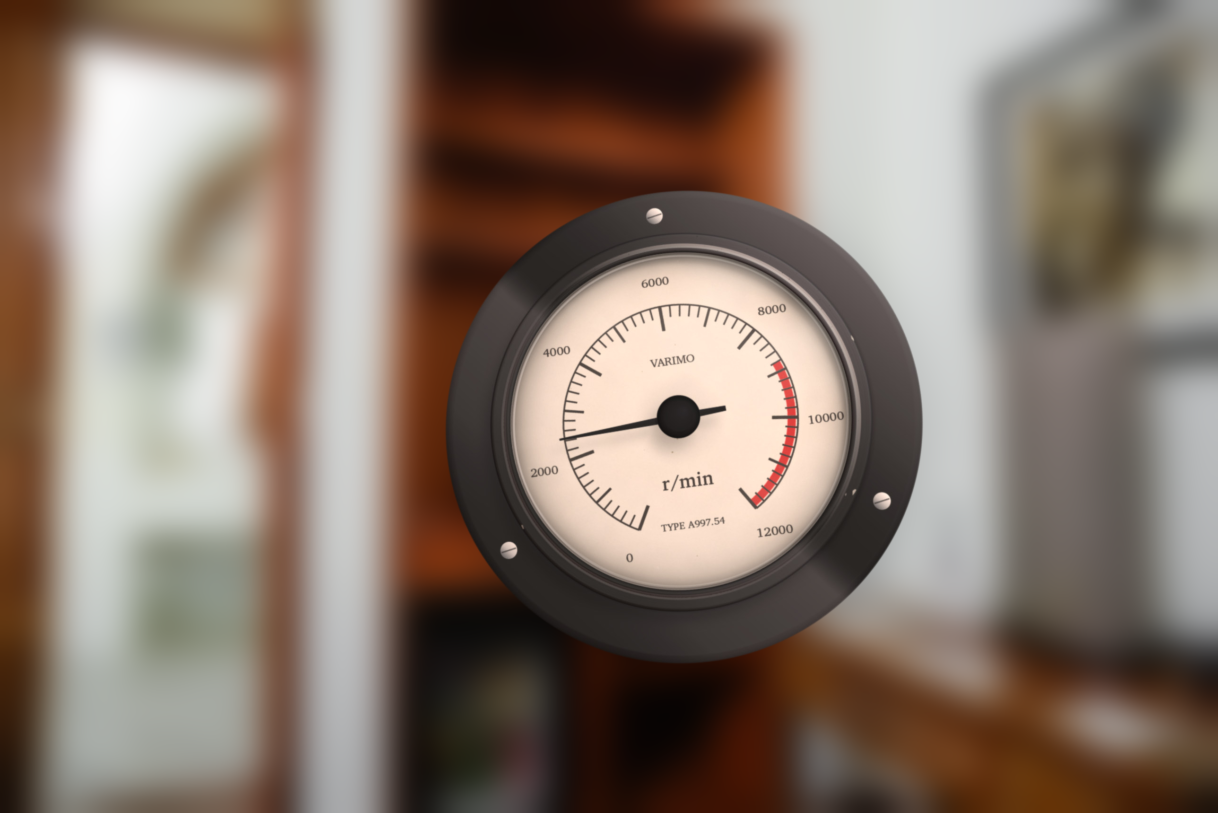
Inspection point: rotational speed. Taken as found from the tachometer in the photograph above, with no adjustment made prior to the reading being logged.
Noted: 2400 rpm
